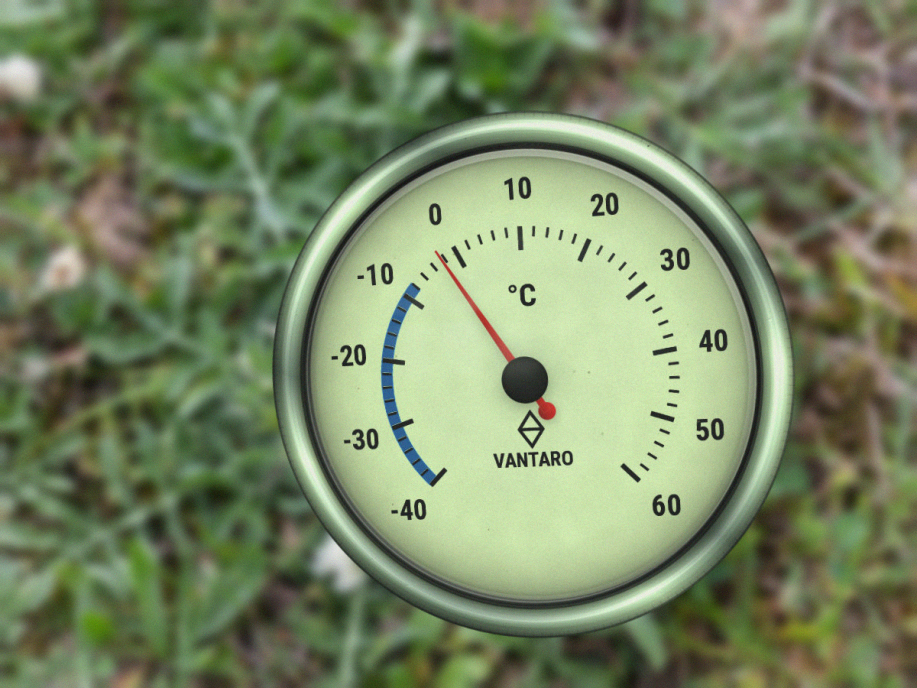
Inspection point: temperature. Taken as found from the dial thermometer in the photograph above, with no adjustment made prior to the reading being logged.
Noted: -2 °C
